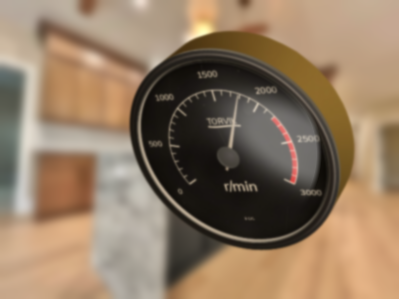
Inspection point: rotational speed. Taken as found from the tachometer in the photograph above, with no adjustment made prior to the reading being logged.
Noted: 1800 rpm
